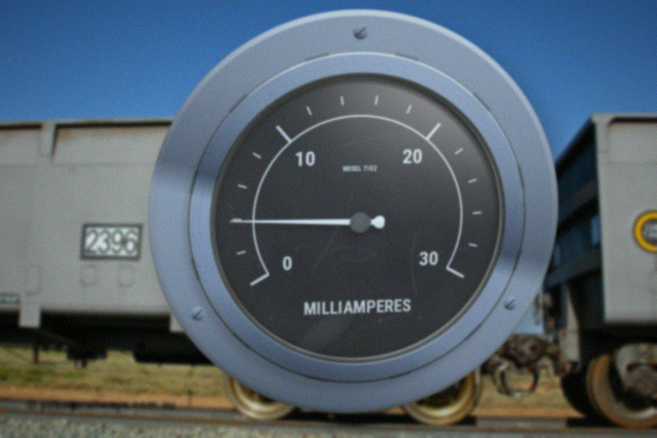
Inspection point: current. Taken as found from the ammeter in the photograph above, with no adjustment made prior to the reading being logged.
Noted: 4 mA
